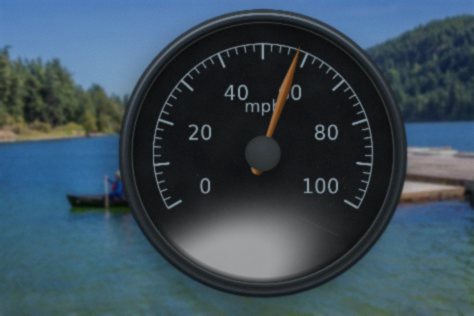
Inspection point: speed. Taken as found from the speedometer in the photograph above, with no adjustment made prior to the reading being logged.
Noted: 58 mph
